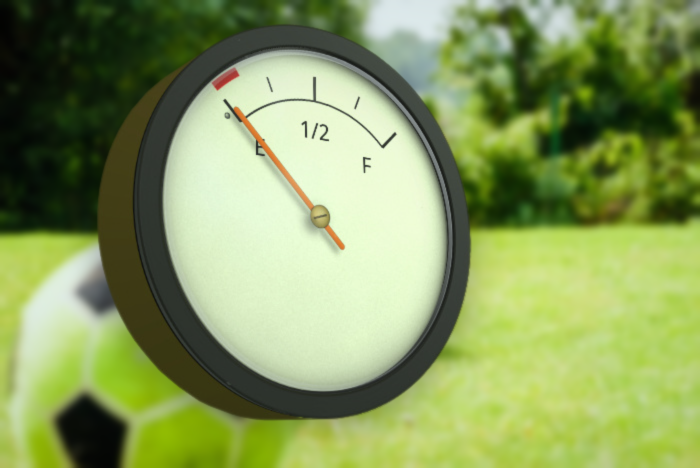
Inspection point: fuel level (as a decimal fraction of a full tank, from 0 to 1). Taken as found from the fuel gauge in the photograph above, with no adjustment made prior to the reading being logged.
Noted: 0
